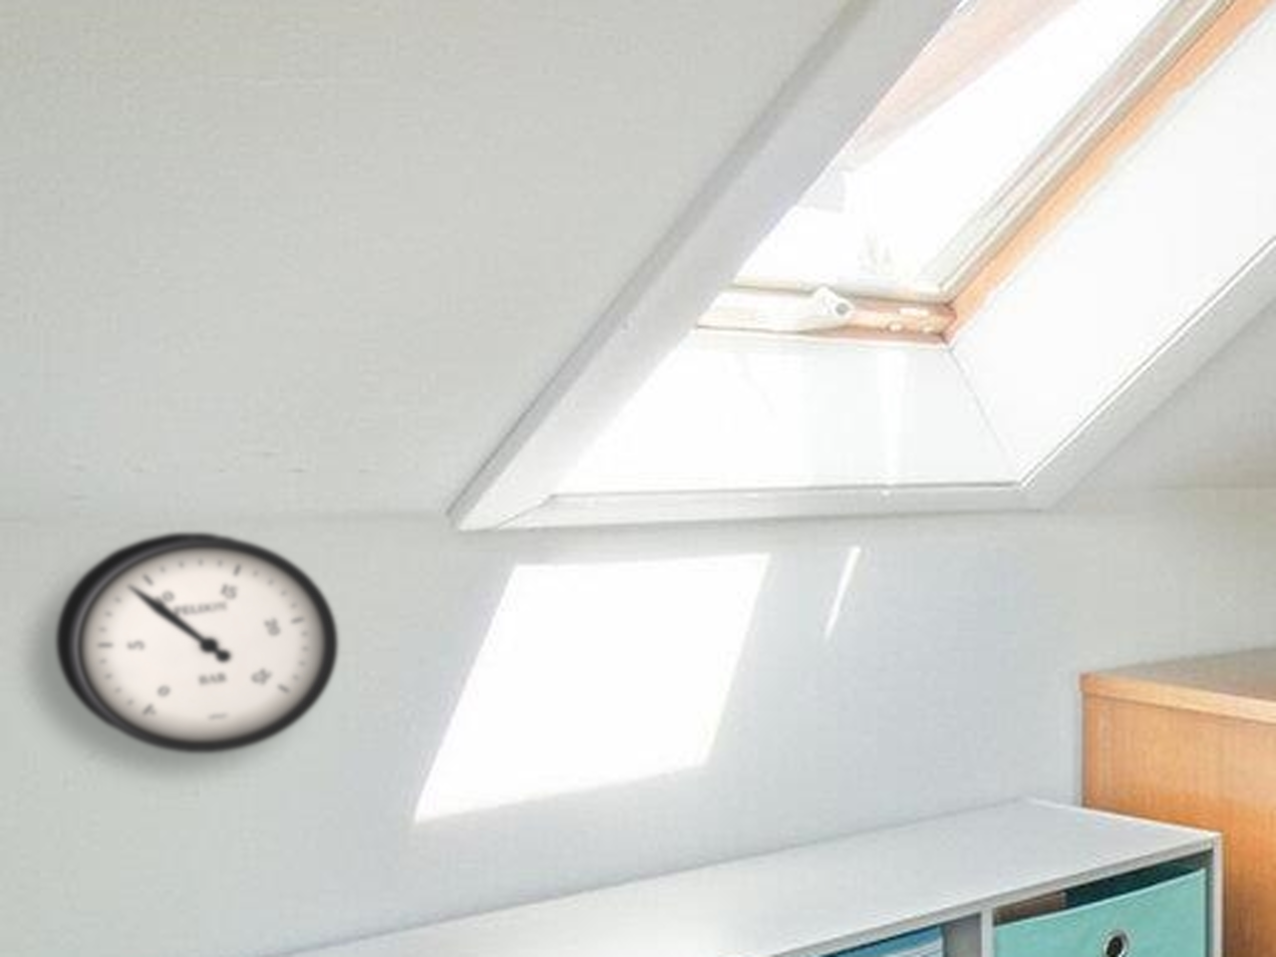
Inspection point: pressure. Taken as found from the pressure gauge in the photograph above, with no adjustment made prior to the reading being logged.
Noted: 9 bar
